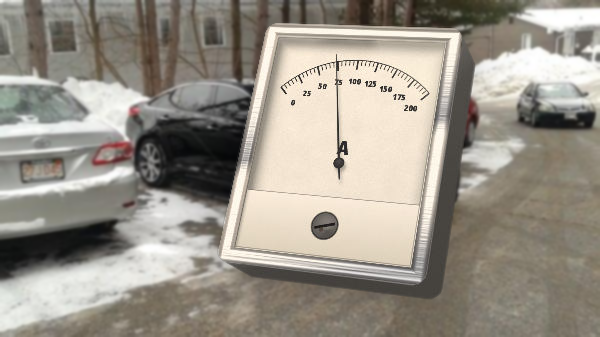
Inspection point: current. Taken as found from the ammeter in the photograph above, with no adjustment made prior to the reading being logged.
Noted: 75 A
